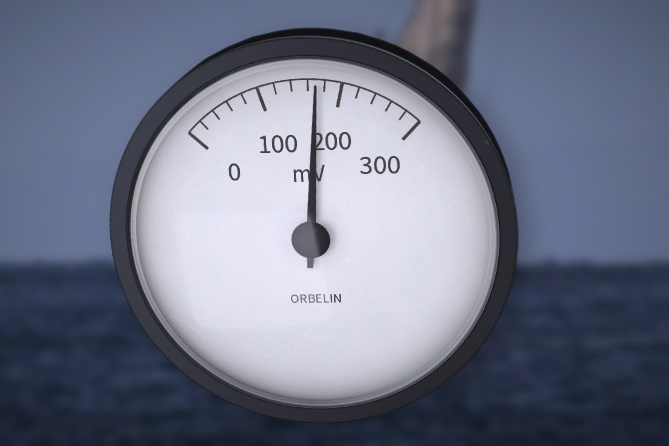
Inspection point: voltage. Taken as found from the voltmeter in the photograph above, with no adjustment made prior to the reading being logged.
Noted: 170 mV
